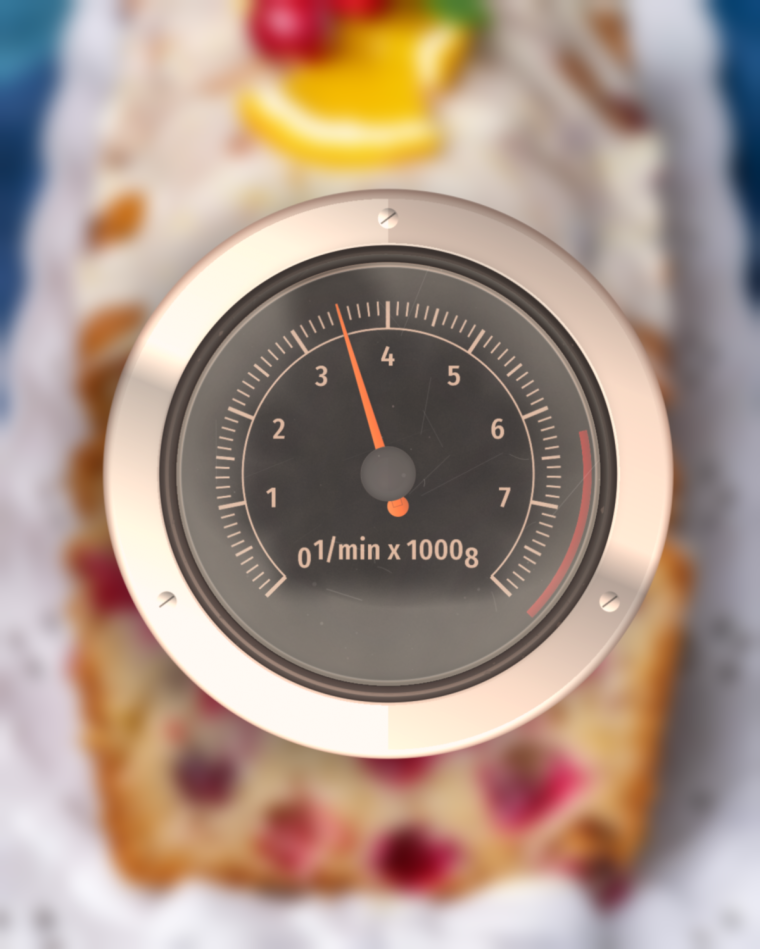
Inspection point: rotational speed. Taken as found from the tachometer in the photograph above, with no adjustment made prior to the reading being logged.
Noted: 3500 rpm
